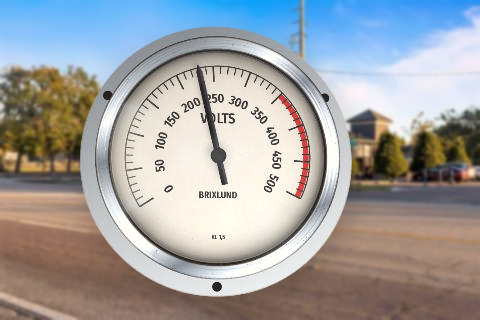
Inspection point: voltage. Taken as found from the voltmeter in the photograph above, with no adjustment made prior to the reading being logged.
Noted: 230 V
